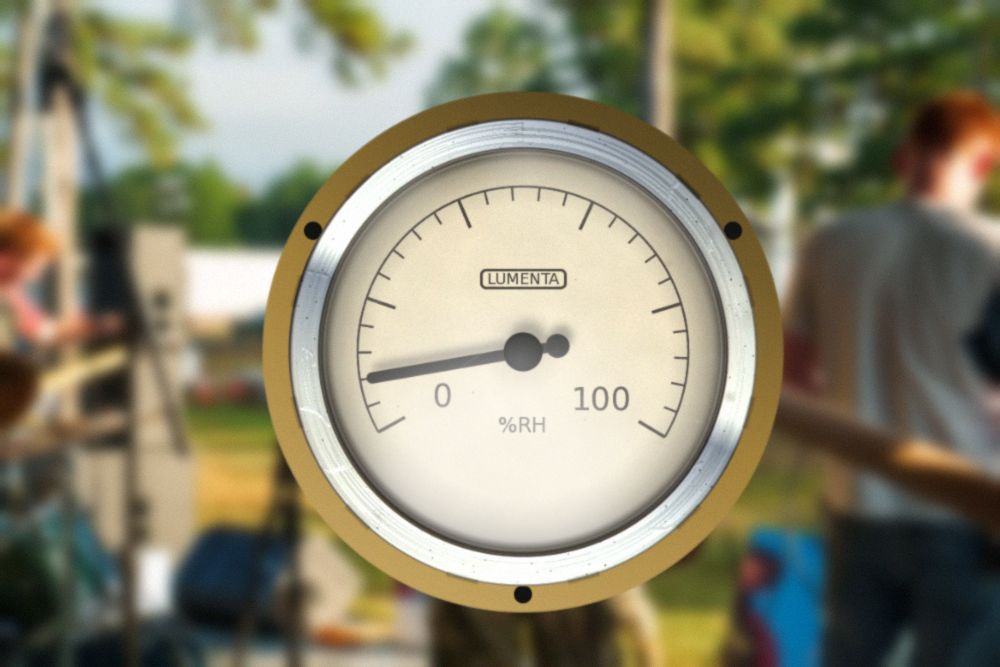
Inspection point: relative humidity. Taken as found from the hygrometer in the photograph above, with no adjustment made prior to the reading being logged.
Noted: 8 %
